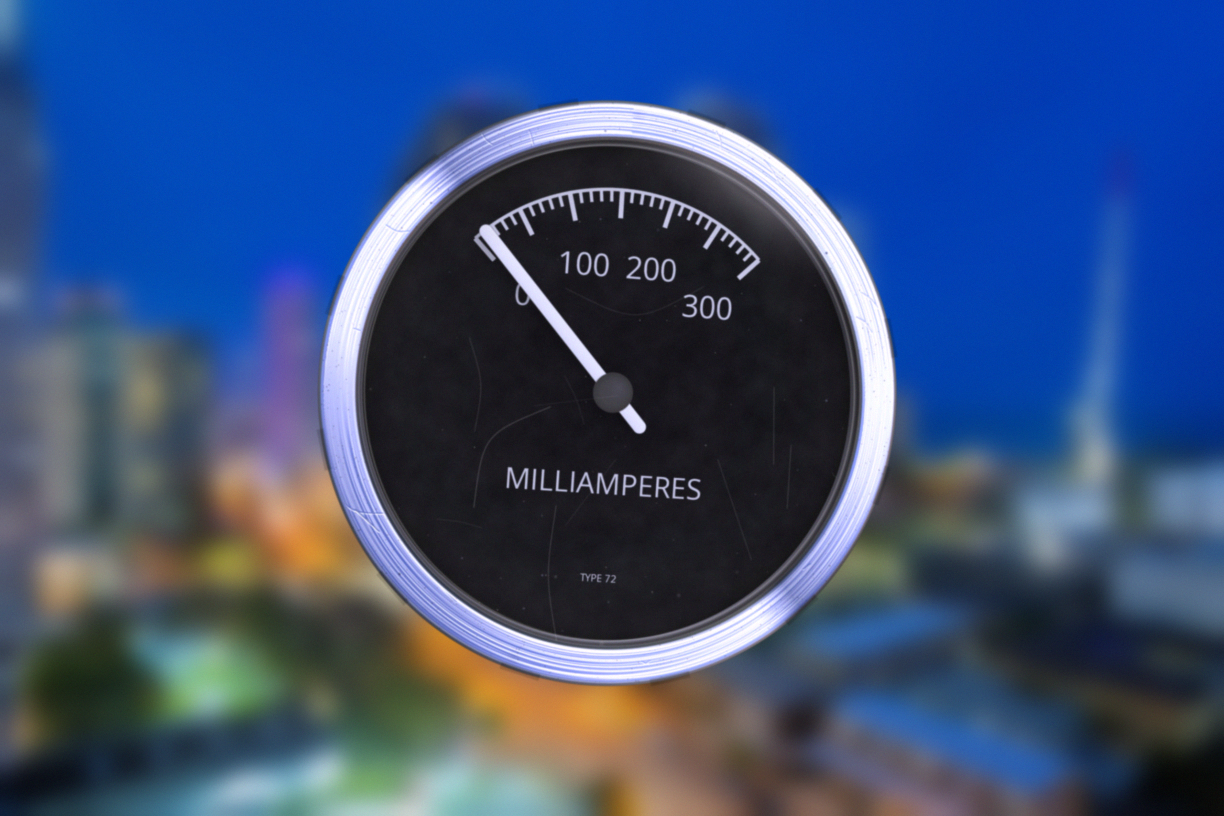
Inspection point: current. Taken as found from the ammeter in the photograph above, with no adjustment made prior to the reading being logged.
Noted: 10 mA
